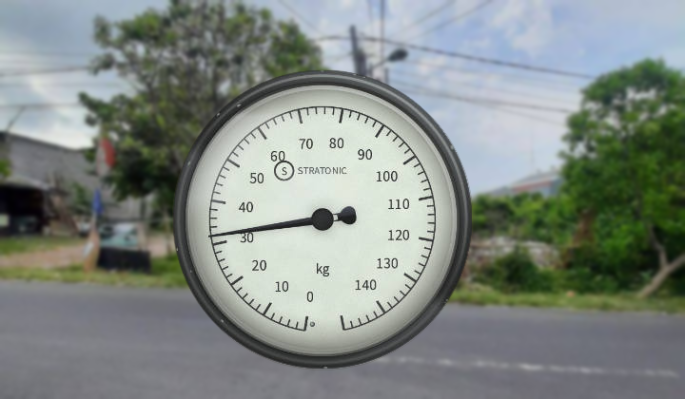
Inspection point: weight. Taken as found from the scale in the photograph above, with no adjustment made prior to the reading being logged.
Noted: 32 kg
